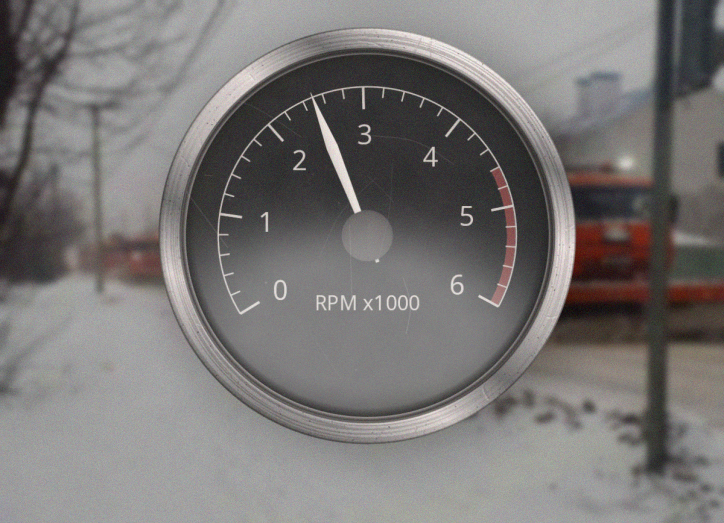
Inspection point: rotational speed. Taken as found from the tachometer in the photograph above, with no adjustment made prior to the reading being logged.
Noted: 2500 rpm
